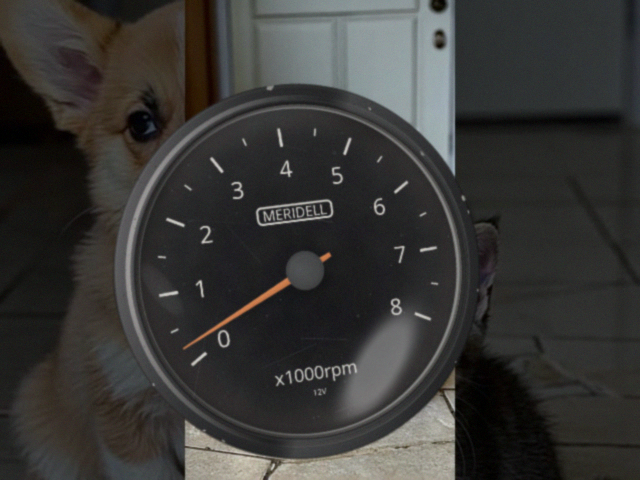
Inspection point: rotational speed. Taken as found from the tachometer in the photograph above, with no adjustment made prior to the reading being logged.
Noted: 250 rpm
